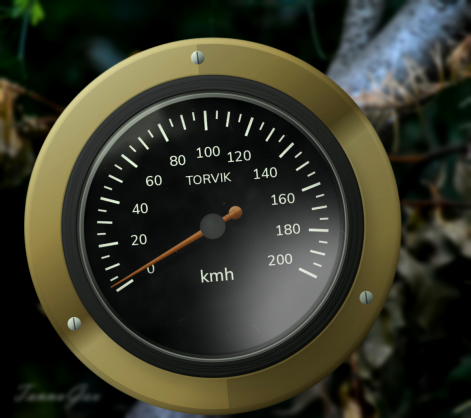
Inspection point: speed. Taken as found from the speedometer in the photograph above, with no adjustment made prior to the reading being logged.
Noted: 2.5 km/h
